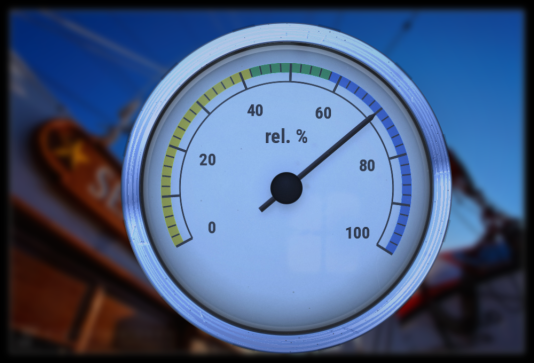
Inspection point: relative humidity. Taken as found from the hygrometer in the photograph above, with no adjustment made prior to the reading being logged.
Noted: 70 %
